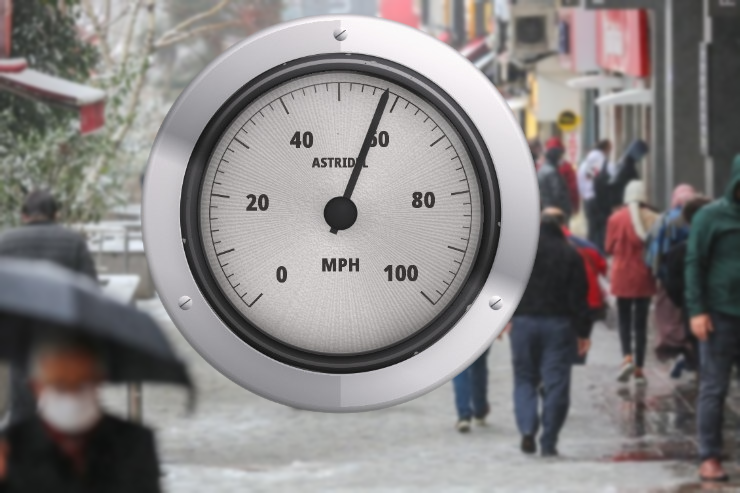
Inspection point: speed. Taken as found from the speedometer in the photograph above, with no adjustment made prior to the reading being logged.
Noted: 58 mph
